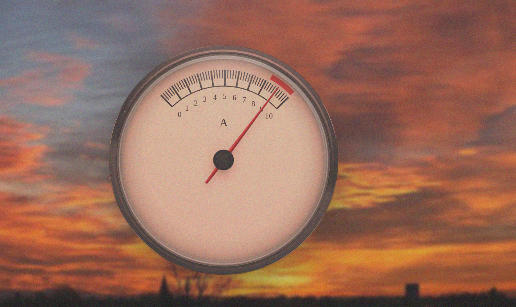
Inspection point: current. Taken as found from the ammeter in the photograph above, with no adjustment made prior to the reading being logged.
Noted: 9 A
